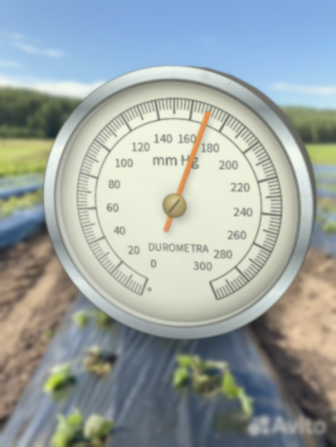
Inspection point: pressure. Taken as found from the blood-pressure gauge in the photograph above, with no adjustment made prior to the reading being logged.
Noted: 170 mmHg
